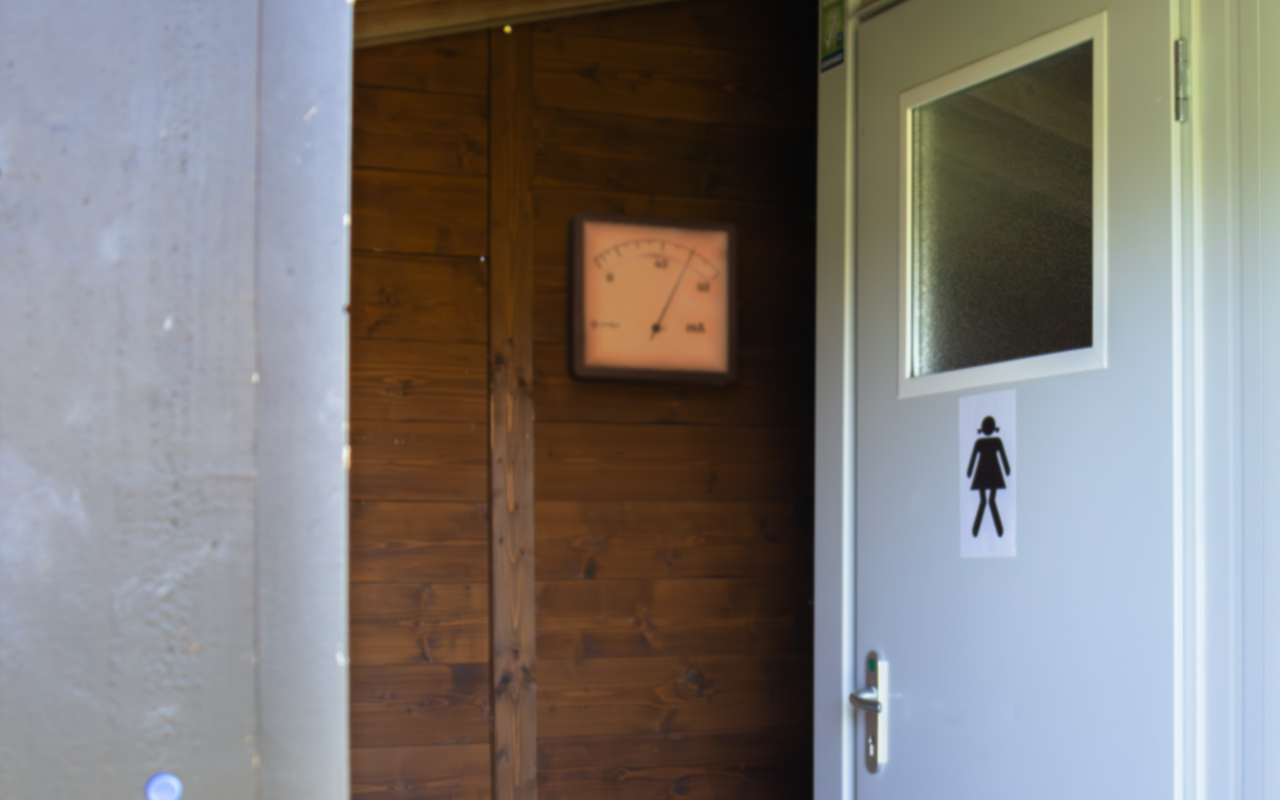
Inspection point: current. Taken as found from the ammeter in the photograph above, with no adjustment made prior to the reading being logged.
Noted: 50 mA
